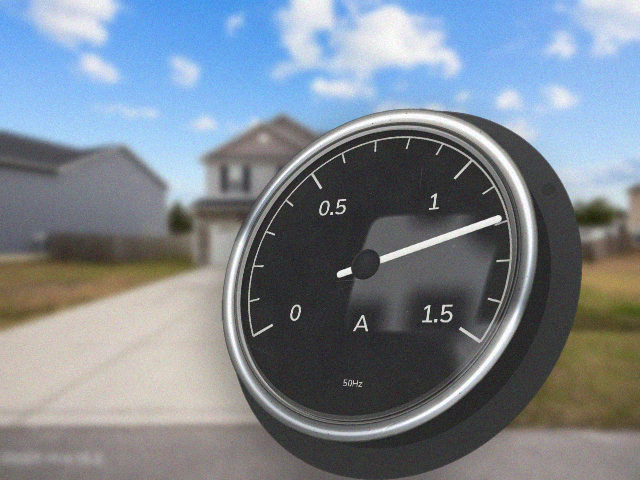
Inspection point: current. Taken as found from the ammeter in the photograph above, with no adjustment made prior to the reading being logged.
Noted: 1.2 A
